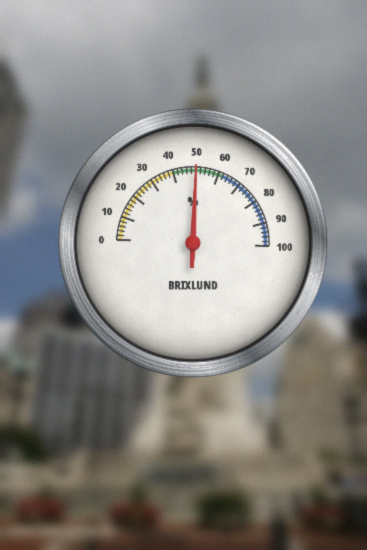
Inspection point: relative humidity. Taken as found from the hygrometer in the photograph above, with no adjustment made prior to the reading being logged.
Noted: 50 %
